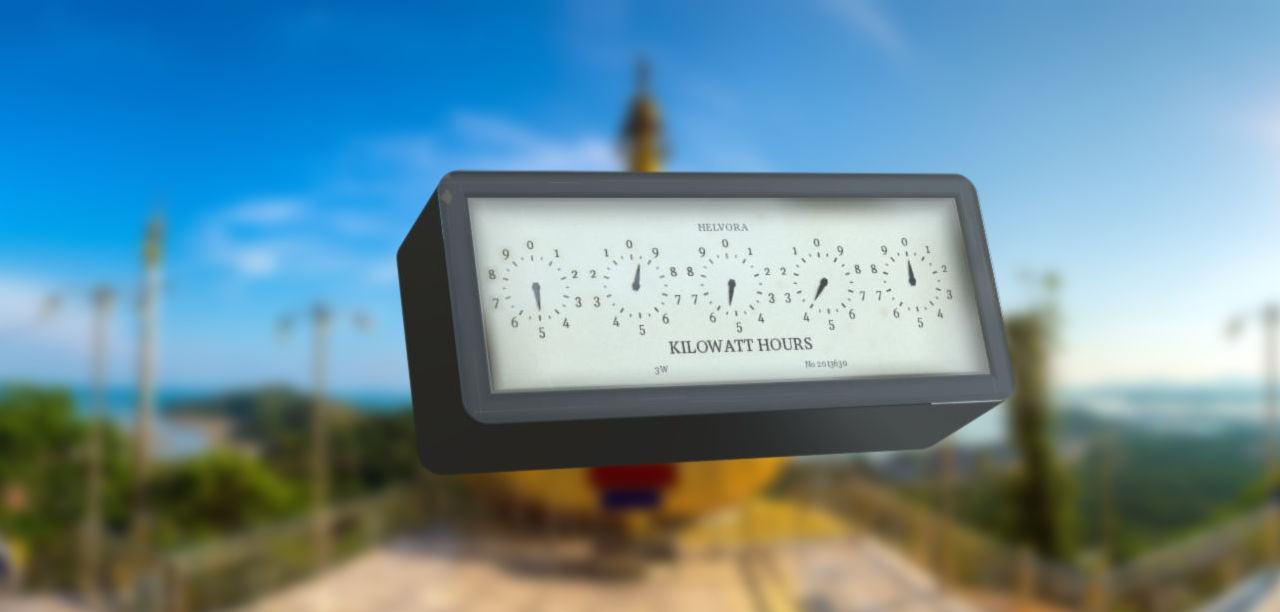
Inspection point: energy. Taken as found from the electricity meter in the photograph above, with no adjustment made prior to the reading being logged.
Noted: 49540 kWh
